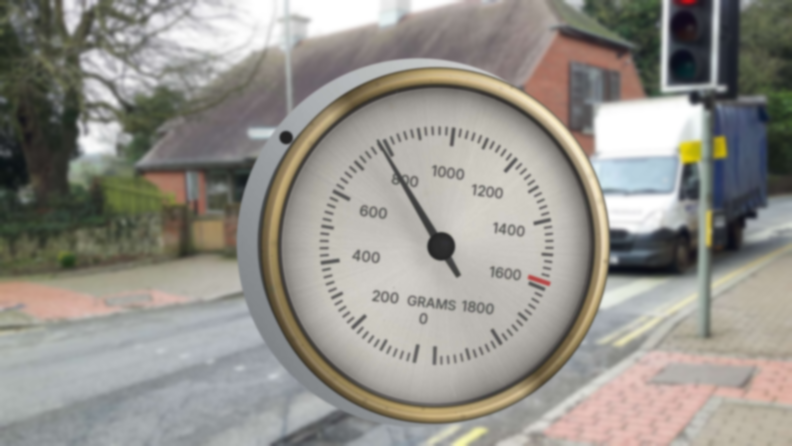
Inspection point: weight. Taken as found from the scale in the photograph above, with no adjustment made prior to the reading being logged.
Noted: 780 g
